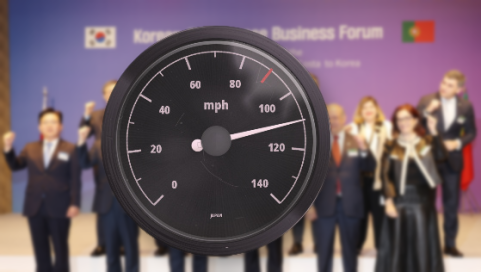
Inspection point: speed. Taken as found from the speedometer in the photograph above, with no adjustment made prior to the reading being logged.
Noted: 110 mph
